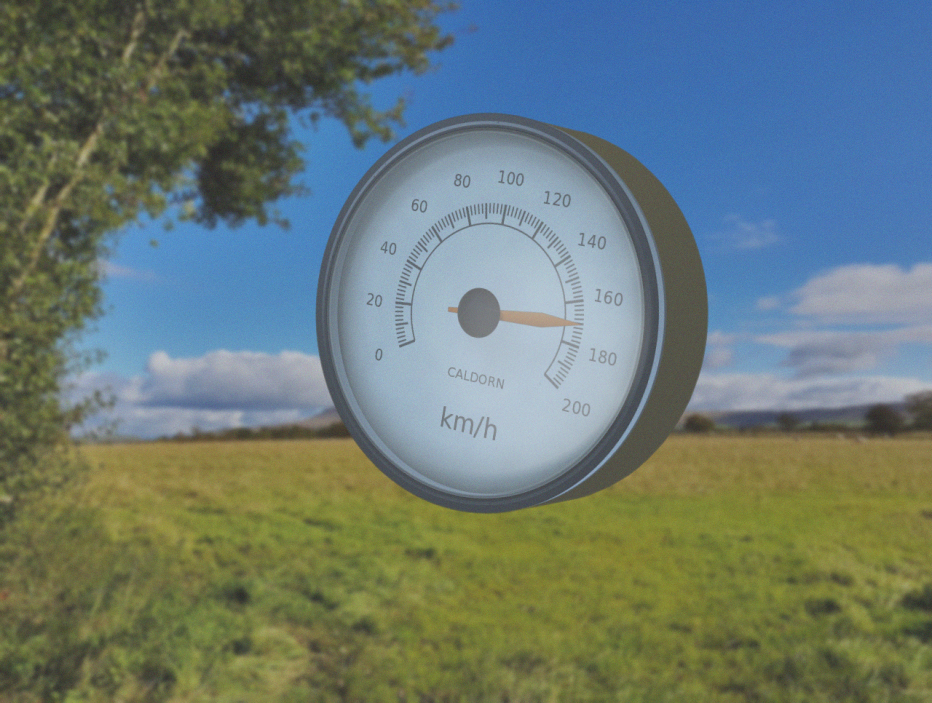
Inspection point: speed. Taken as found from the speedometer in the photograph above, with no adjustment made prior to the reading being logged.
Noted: 170 km/h
